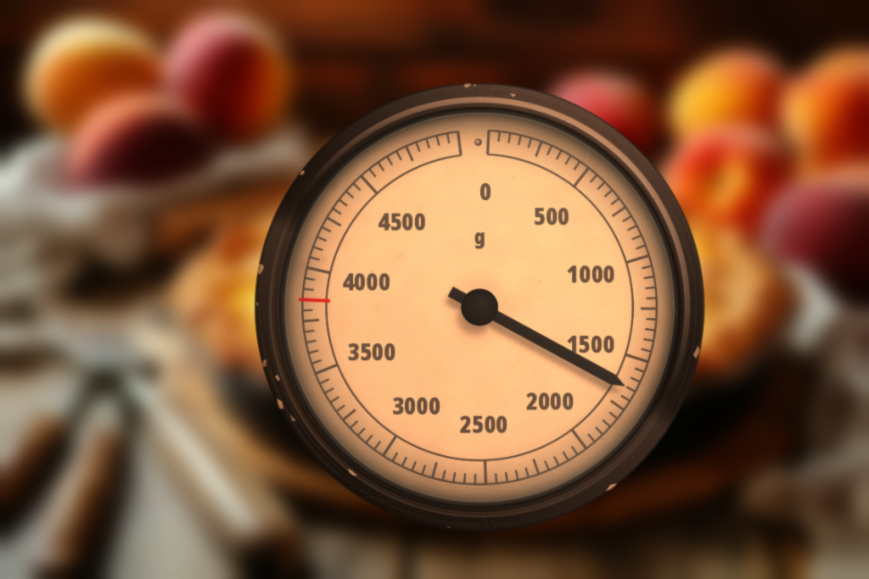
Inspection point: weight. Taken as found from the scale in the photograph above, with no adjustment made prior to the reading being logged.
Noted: 1650 g
